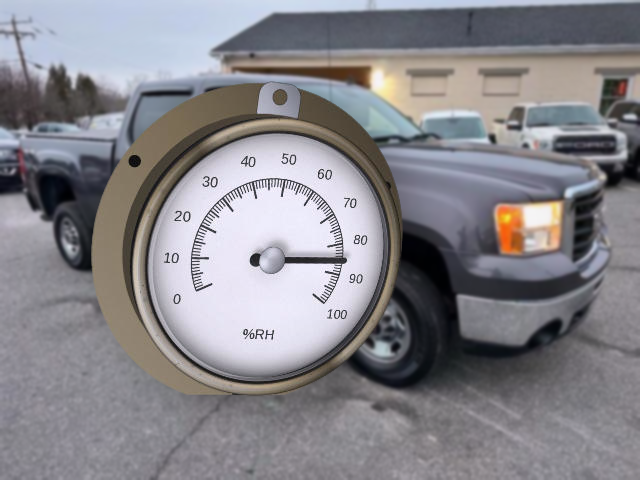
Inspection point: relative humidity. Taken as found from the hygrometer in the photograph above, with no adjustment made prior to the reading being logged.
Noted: 85 %
